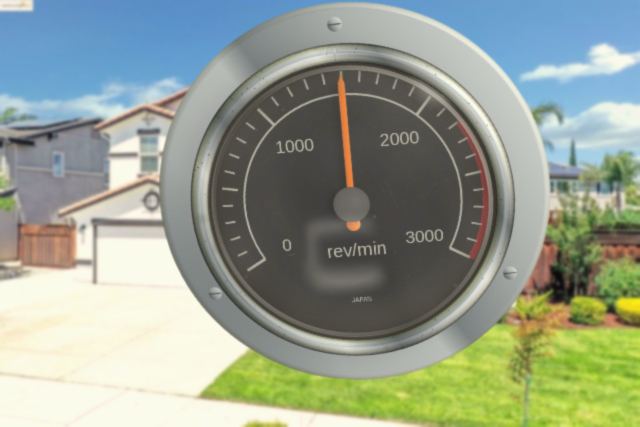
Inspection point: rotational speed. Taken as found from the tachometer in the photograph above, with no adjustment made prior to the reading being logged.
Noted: 1500 rpm
